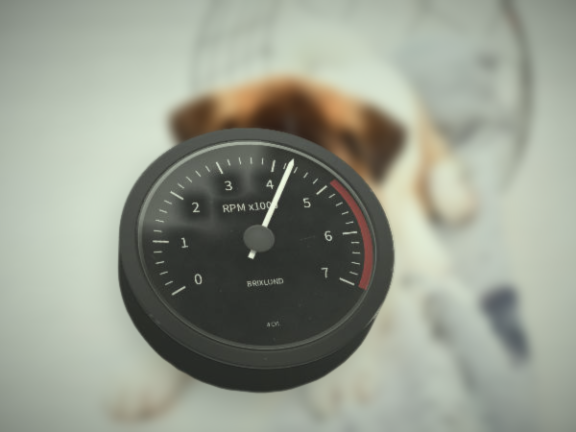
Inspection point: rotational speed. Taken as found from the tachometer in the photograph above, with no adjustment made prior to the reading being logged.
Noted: 4300 rpm
